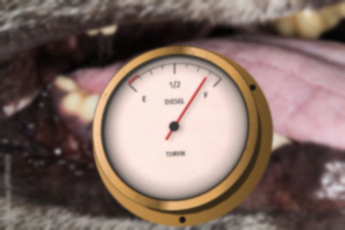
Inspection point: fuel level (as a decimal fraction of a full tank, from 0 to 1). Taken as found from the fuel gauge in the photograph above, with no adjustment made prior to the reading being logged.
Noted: 0.875
